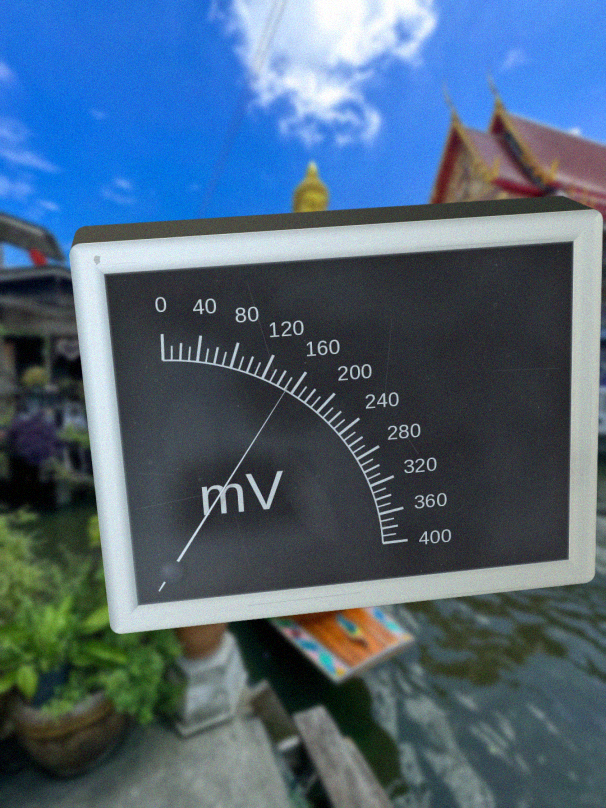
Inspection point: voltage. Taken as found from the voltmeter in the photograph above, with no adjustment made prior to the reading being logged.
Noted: 150 mV
